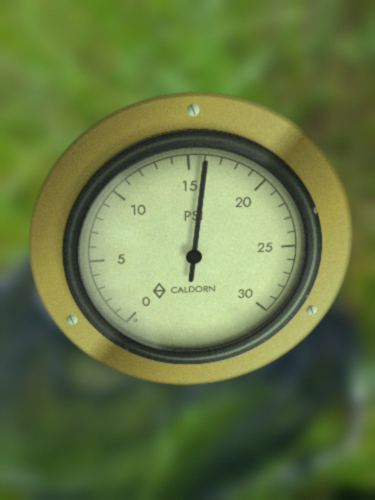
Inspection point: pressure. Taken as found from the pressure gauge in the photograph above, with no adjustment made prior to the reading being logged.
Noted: 16 psi
